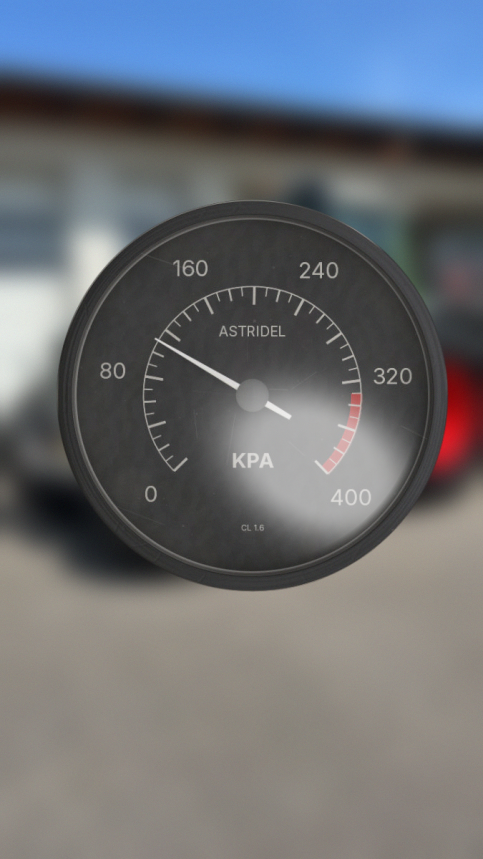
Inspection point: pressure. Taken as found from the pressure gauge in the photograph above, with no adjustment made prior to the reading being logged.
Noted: 110 kPa
